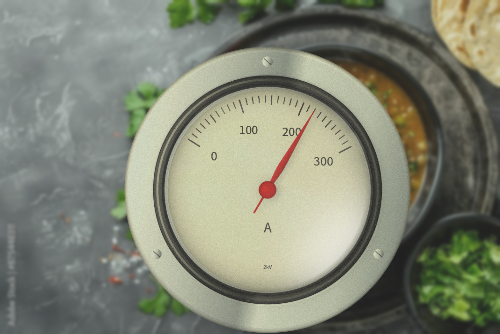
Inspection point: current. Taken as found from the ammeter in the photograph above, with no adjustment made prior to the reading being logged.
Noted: 220 A
